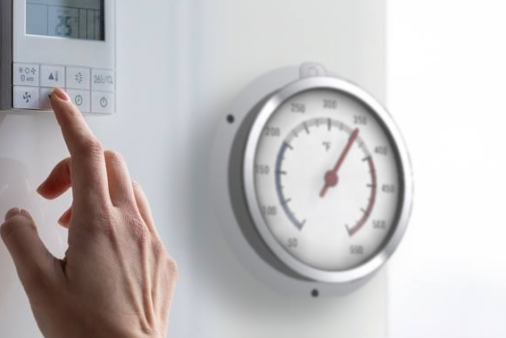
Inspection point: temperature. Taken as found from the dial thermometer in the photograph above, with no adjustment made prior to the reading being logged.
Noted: 350 °F
